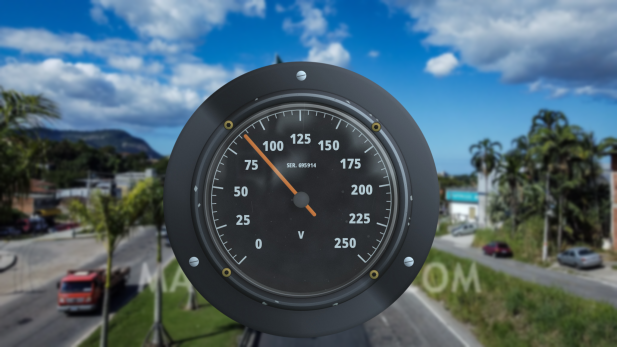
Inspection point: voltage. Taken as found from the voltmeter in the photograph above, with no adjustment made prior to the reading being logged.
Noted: 87.5 V
